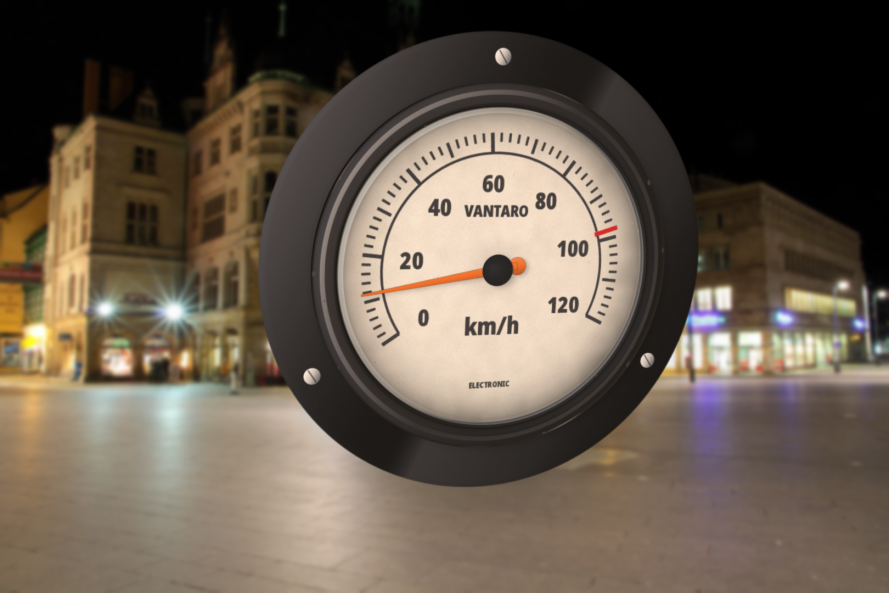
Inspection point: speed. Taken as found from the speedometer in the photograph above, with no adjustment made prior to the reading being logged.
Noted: 12 km/h
